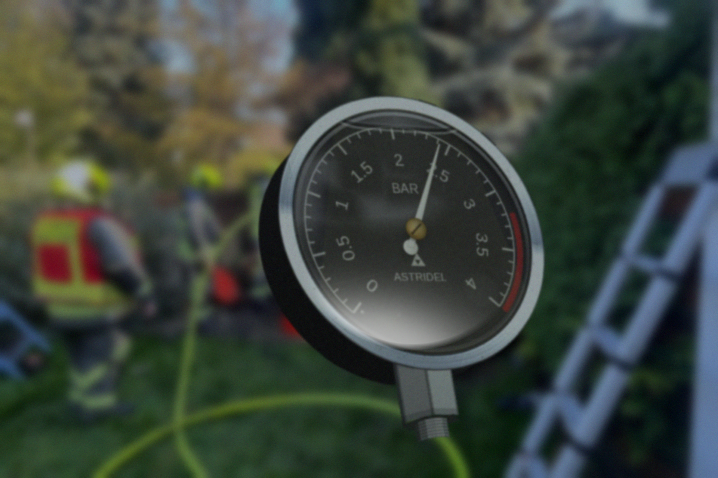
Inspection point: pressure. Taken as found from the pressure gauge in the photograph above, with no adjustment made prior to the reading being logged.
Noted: 2.4 bar
